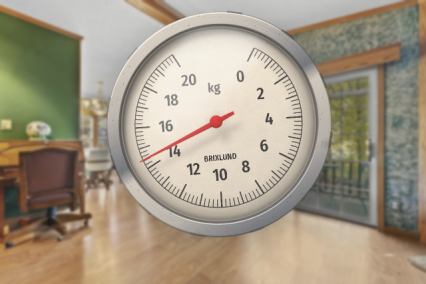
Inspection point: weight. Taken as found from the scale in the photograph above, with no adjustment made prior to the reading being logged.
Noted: 14.4 kg
